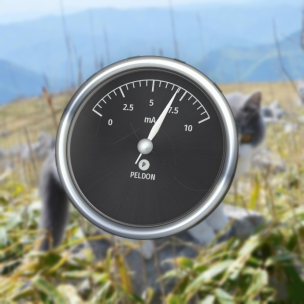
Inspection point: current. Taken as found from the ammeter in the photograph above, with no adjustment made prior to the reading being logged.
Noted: 7 mA
